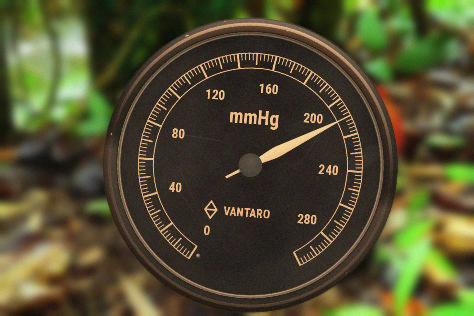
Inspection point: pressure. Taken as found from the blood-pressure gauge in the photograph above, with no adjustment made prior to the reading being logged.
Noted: 210 mmHg
